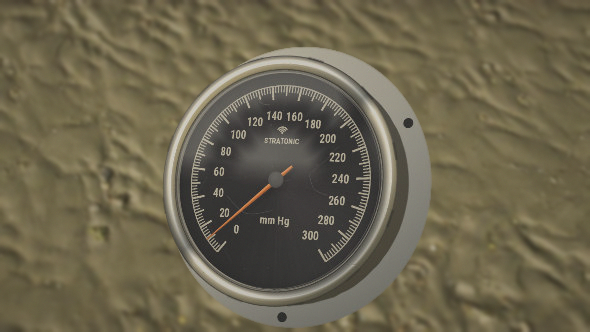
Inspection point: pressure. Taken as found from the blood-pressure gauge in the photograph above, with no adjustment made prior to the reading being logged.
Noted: 10 mmHg
